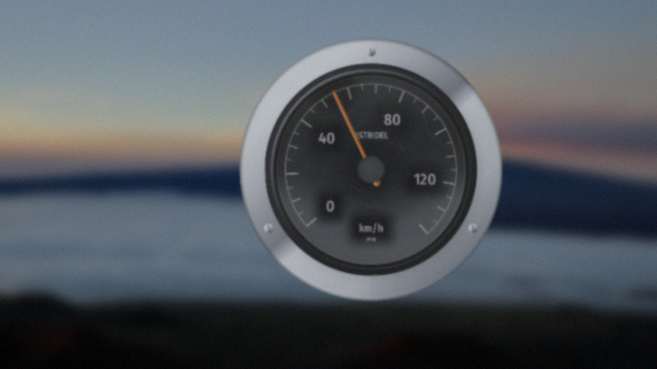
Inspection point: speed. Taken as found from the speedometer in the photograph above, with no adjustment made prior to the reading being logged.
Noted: 55 km/h
